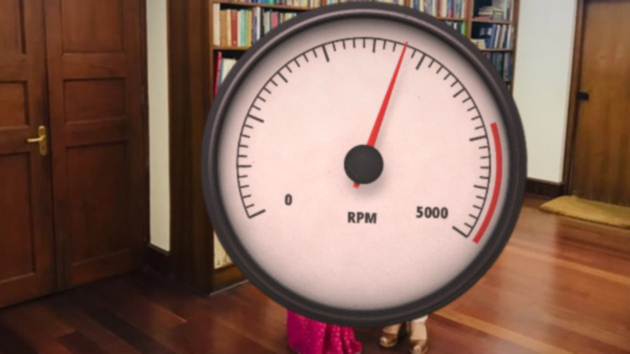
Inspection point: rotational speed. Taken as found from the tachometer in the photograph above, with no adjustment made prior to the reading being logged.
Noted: 2800 rpm
